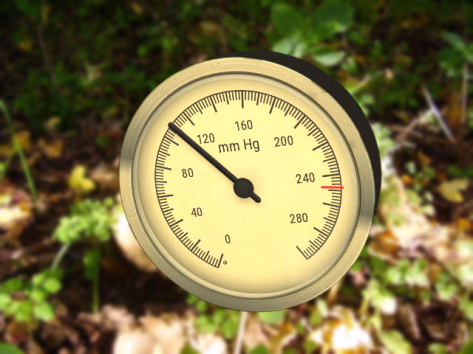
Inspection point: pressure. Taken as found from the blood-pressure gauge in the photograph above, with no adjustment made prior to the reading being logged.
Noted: 110 mmHg
